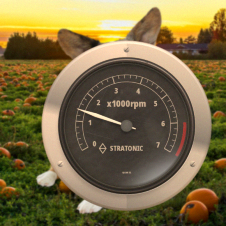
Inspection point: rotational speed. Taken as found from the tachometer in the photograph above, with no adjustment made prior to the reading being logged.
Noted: 1400 rpm
